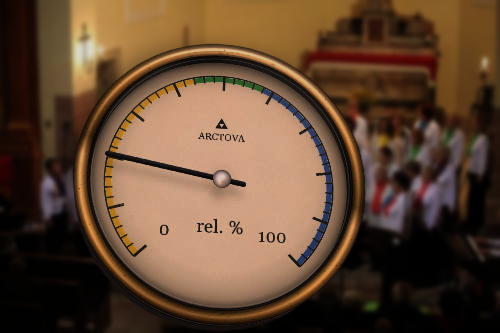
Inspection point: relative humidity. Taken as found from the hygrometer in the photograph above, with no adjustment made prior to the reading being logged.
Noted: 20 %
